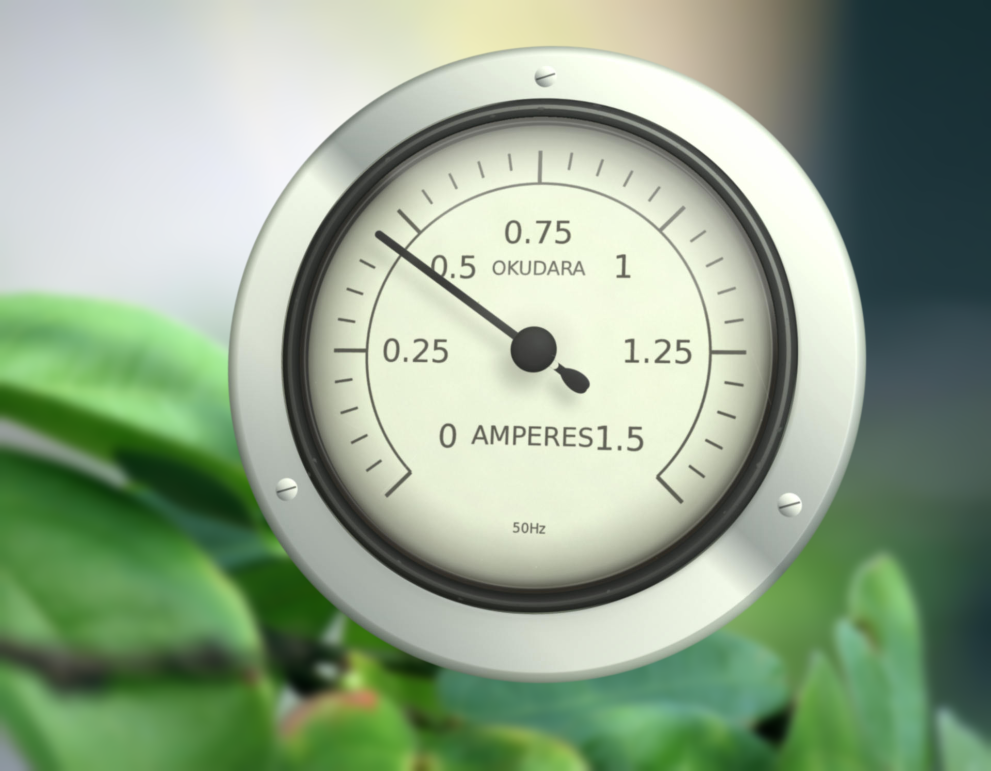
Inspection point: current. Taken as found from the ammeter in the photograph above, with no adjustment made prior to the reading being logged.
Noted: 0.45 A
